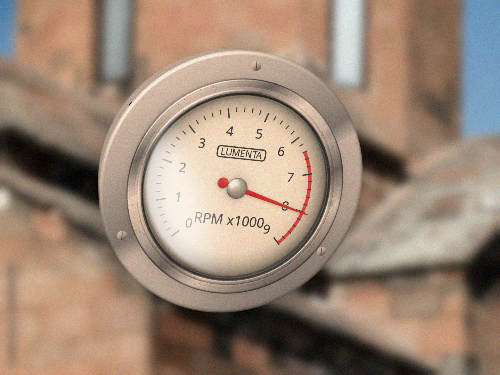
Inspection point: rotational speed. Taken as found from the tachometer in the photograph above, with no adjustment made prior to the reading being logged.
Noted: 8000 rpm
